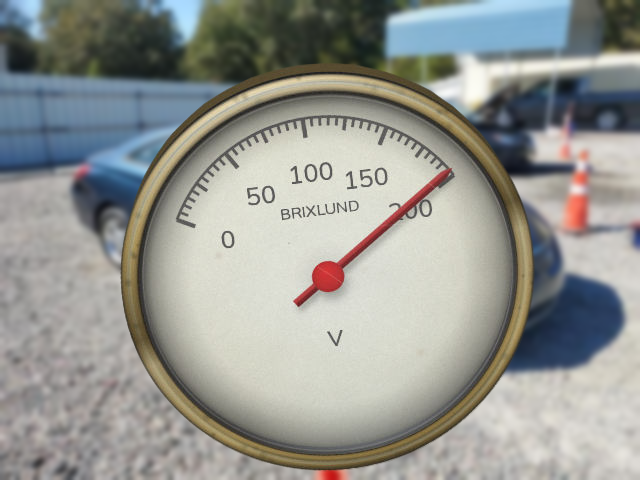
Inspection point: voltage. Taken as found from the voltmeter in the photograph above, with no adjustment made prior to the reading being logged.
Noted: 195 V
